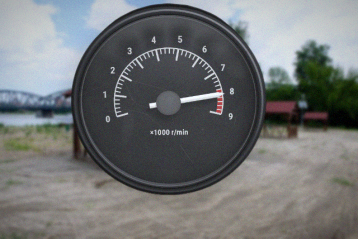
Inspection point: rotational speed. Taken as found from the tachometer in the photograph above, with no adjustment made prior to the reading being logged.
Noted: 8000 rpm
